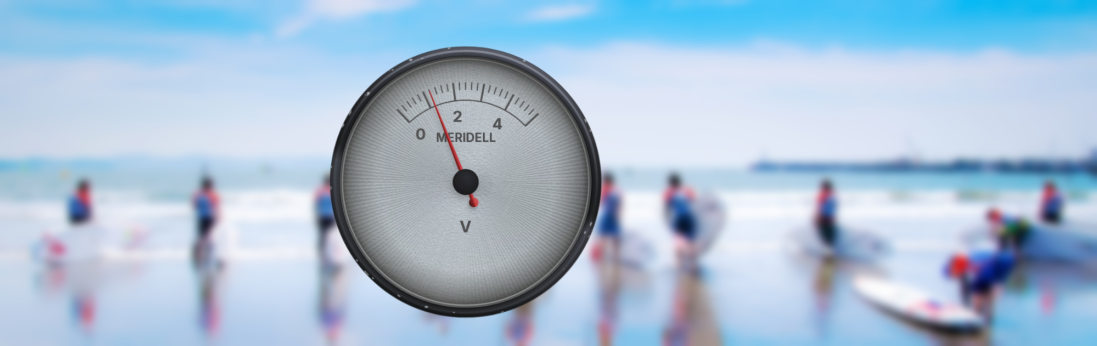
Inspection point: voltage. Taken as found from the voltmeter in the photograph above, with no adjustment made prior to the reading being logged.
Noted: 1.2 V
